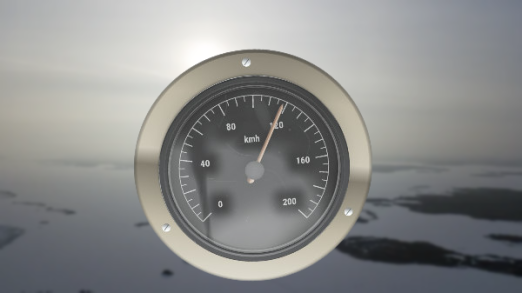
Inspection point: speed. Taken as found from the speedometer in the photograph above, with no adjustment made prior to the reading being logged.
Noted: 117.5 km/h
